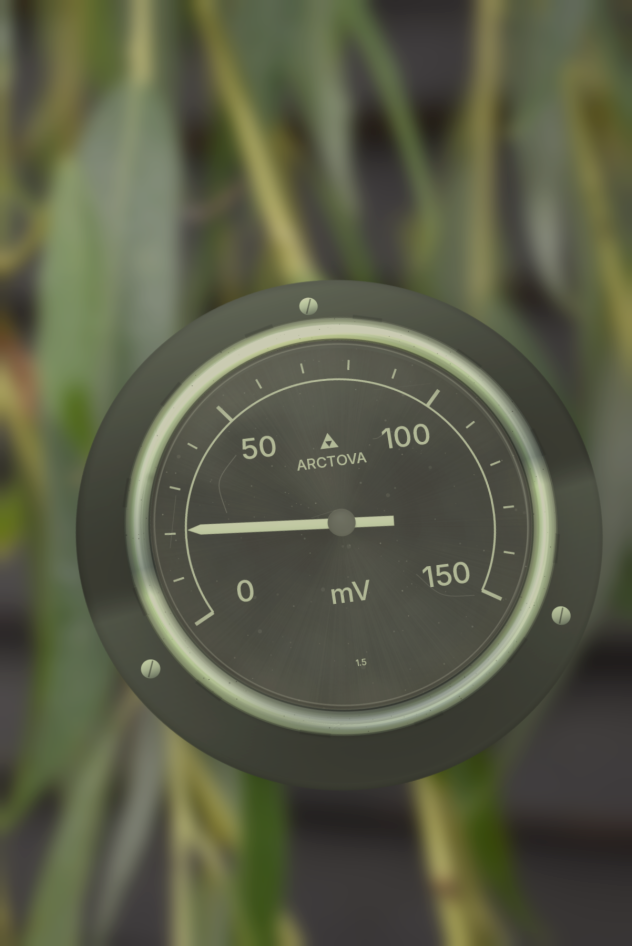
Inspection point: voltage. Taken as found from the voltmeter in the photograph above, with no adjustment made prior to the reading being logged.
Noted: 20 mV
